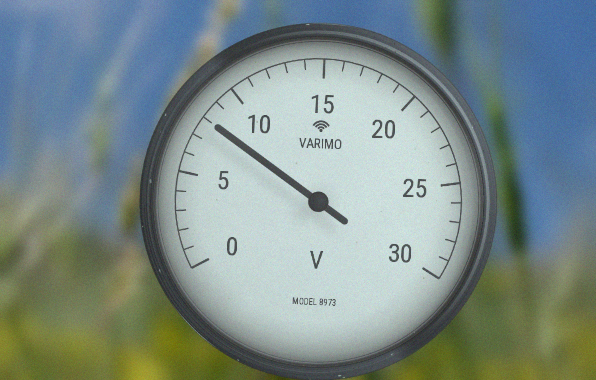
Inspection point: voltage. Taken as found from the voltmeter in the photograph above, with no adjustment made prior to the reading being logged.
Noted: 8 V
